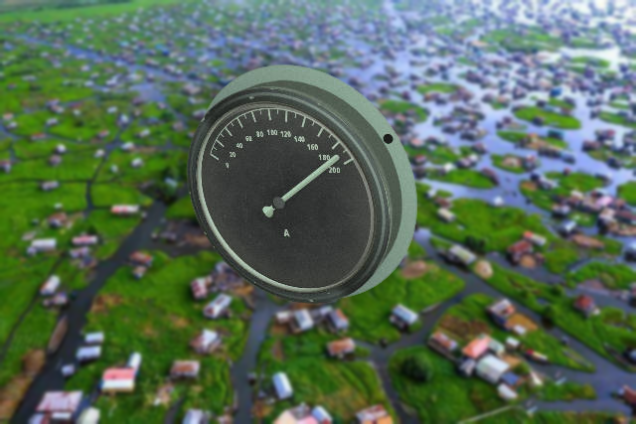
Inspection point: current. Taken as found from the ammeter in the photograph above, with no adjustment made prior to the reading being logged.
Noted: 190 A
